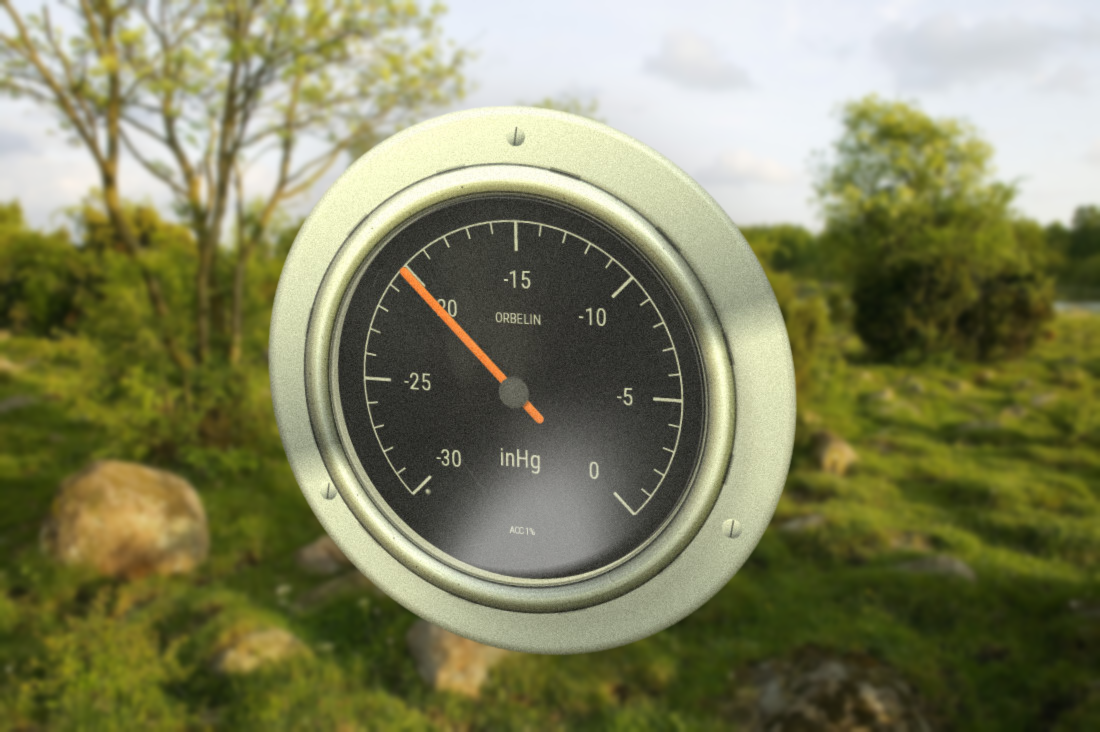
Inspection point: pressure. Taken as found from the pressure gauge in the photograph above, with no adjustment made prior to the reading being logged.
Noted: -20 inHg
